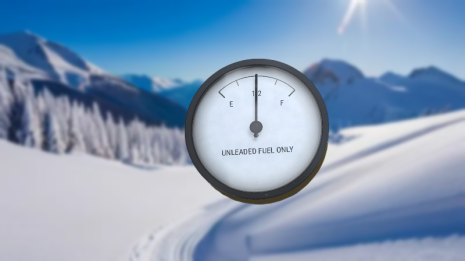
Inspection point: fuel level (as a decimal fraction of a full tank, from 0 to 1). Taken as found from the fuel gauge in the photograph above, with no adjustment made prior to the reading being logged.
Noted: 0.5
